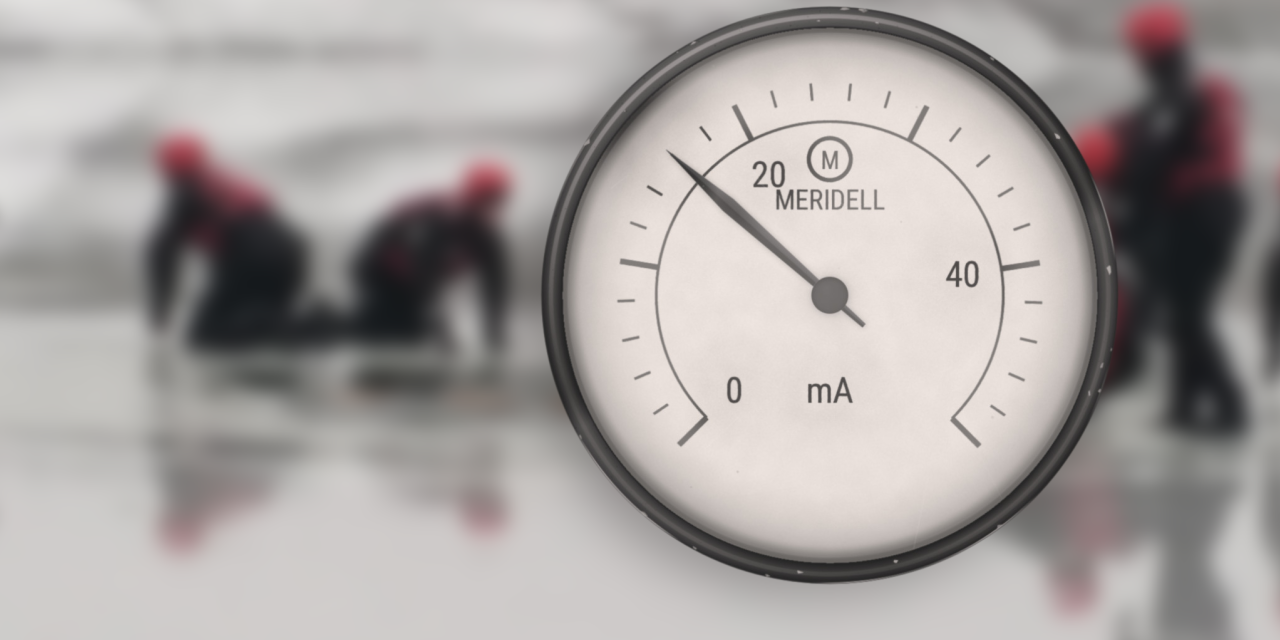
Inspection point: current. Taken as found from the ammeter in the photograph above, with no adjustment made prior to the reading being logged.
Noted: 16 mA
